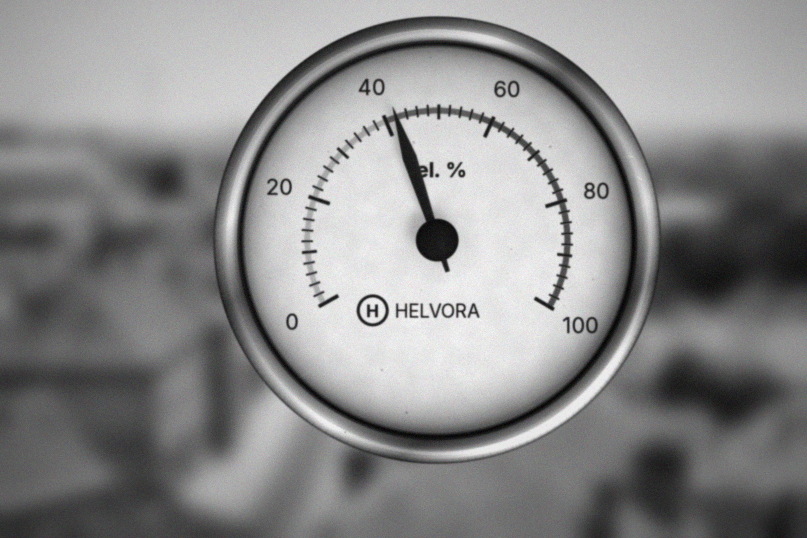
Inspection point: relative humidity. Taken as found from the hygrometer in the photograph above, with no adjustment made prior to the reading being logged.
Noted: 42 %
